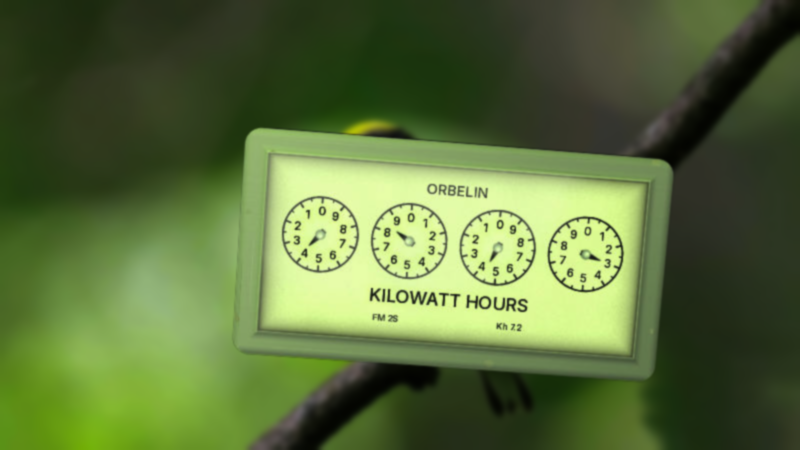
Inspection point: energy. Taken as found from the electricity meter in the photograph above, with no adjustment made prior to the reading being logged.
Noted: 3843 kWh
